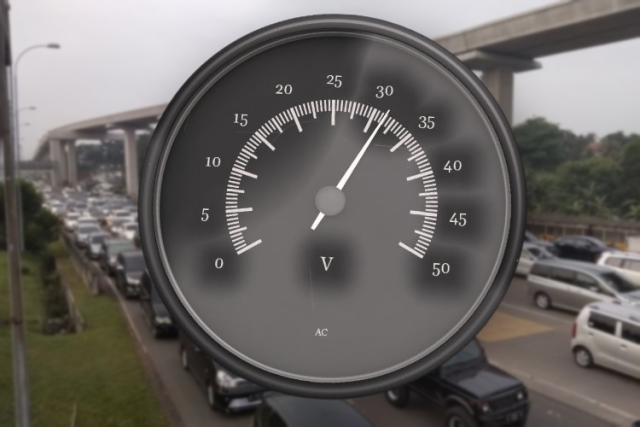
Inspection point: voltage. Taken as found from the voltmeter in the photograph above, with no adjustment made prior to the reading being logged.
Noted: 31.5 V
